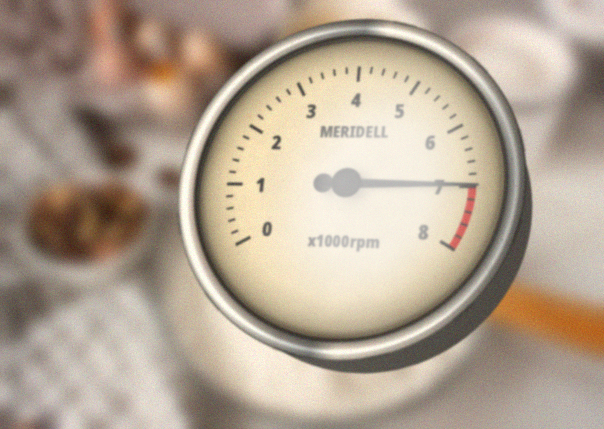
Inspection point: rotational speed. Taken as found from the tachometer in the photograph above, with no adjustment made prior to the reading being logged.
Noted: 7000 rpm
